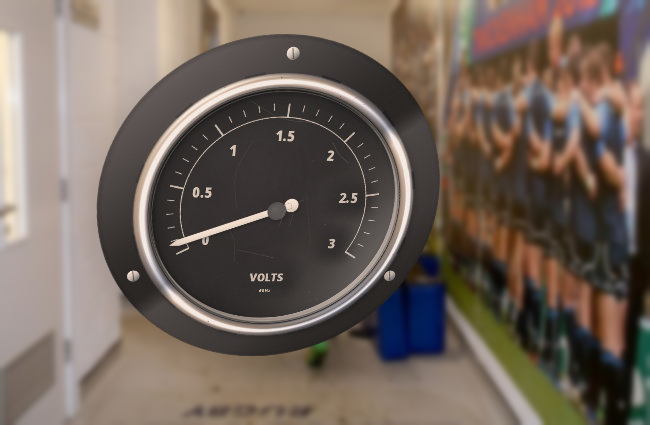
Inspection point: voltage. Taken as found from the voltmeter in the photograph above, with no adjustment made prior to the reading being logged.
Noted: 0.1 V
